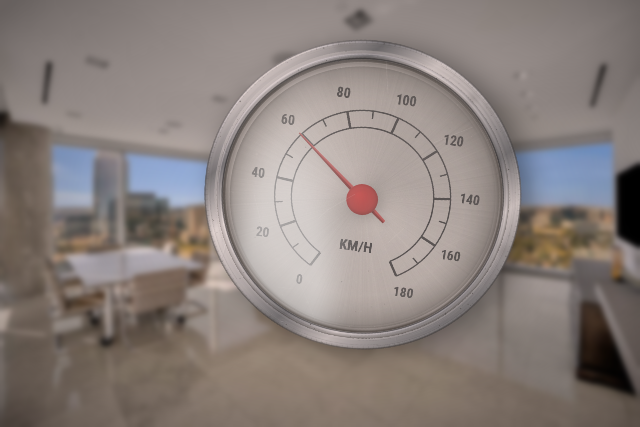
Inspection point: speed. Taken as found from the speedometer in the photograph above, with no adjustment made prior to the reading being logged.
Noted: 60 km/h
